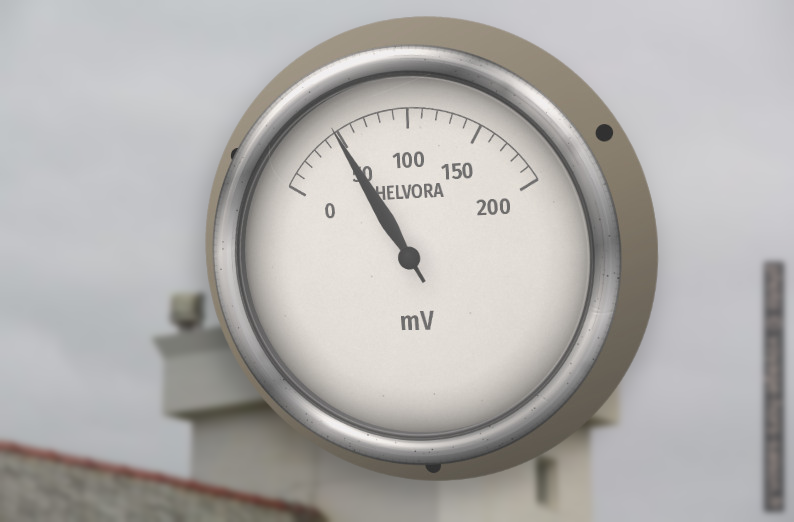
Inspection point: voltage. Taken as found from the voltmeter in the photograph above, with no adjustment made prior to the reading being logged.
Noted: 50 mV
